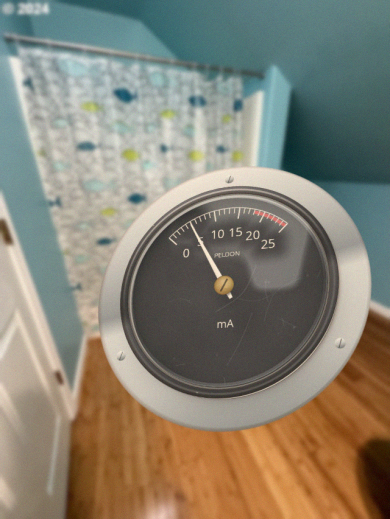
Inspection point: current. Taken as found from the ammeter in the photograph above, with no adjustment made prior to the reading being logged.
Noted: 5 mA
